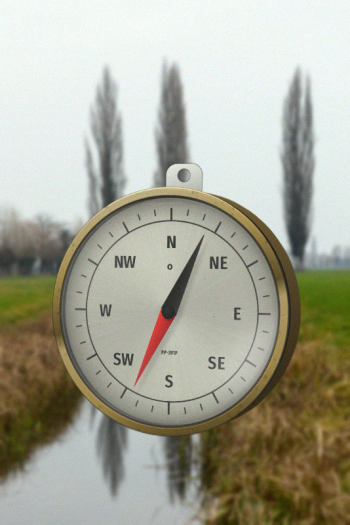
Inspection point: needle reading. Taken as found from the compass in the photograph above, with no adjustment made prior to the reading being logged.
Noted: 205 °
